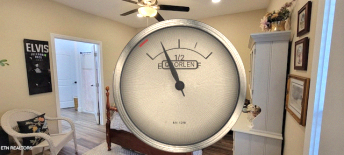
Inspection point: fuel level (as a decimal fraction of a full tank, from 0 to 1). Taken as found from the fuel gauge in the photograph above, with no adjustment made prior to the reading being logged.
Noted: 0.25
